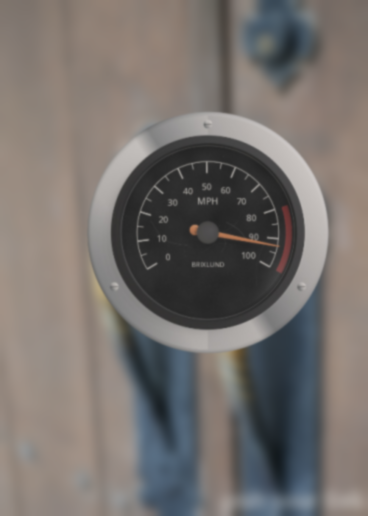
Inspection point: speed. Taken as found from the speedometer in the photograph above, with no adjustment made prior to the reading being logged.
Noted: 92.5 mph
